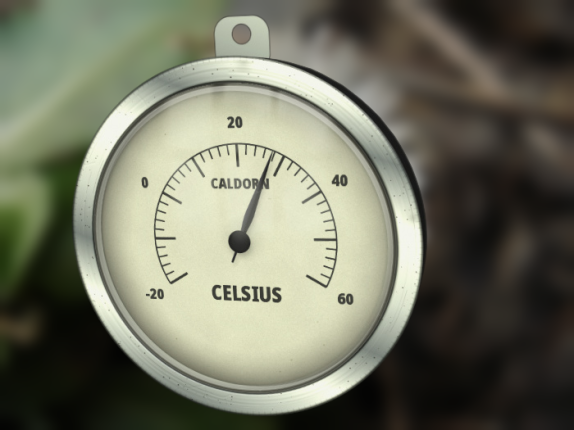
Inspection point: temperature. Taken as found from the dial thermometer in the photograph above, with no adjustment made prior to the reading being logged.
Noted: 28 °C
